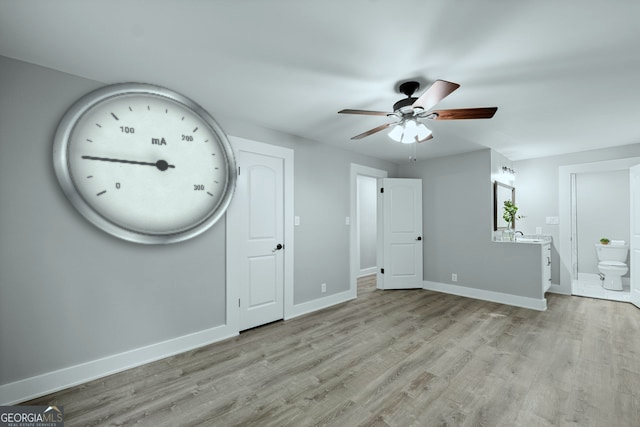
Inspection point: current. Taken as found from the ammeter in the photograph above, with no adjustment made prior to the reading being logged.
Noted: 40 mA
